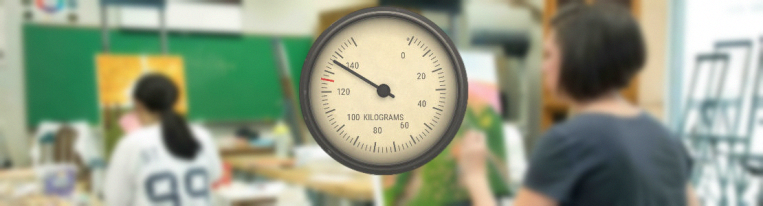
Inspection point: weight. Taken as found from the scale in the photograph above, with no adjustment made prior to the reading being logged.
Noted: 136 kg
